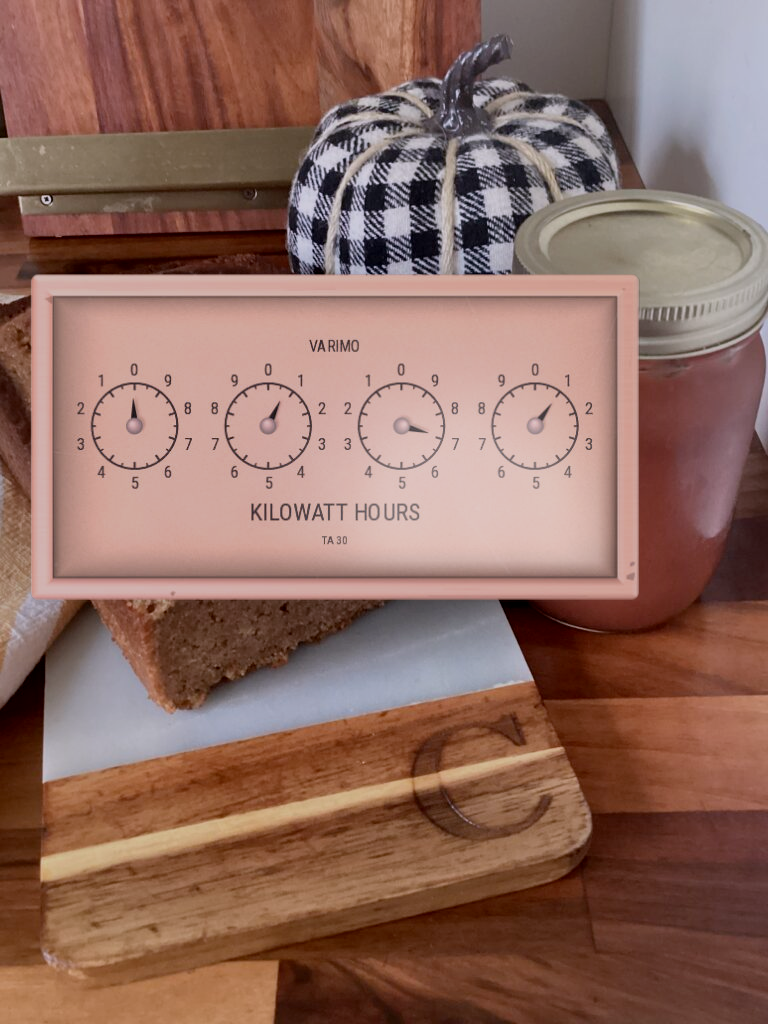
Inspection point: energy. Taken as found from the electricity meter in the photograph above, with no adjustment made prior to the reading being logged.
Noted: 71 kWh
